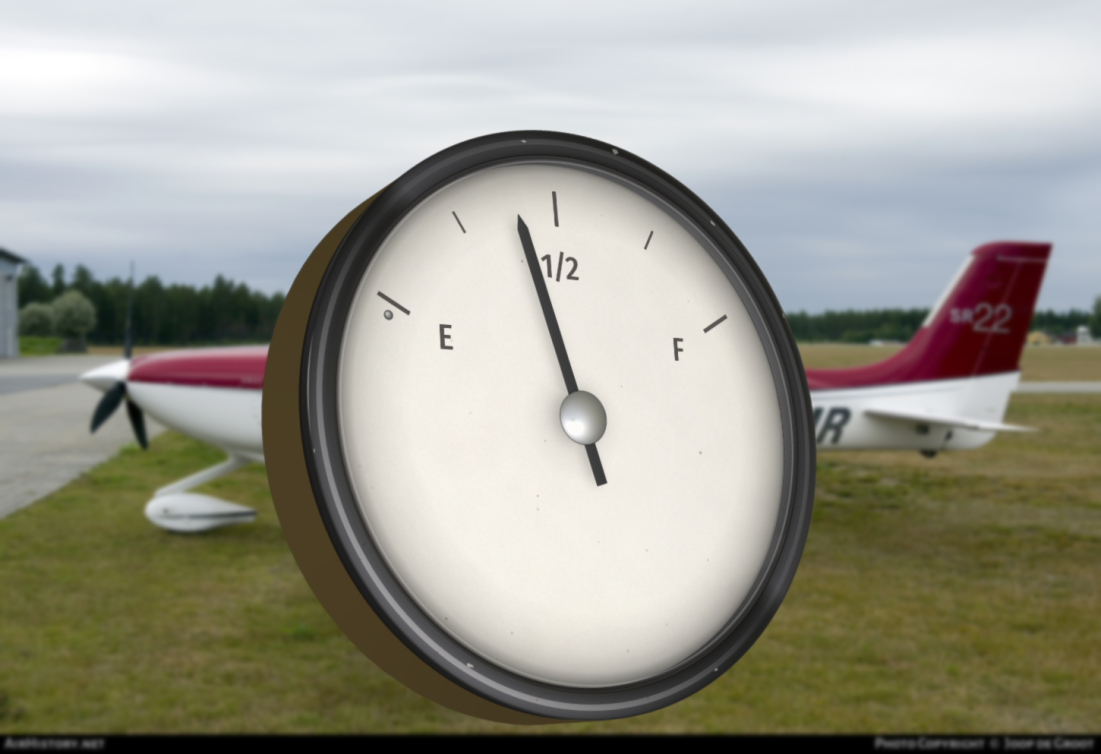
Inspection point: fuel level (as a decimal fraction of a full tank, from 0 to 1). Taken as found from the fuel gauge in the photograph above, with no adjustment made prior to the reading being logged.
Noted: 0.375
